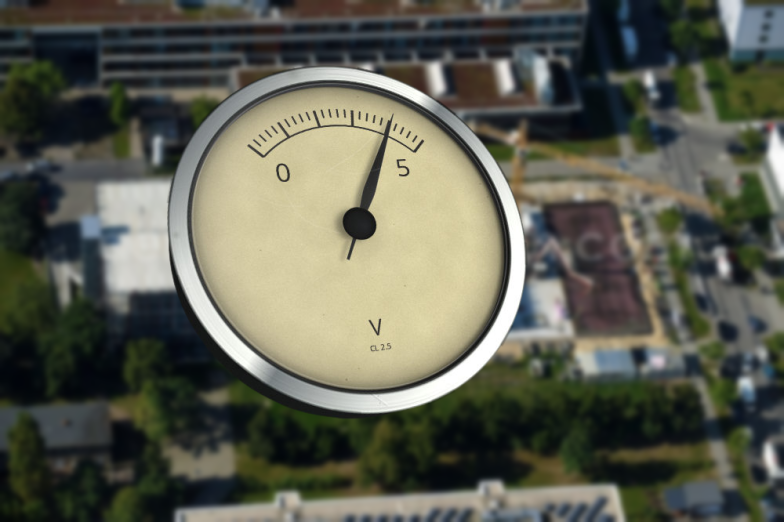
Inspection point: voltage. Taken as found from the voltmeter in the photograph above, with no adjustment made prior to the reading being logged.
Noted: 4 V
